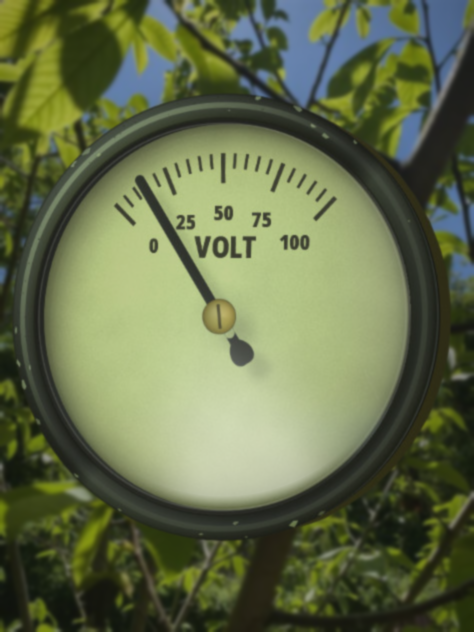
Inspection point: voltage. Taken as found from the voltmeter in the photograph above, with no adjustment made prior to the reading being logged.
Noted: 15 V
